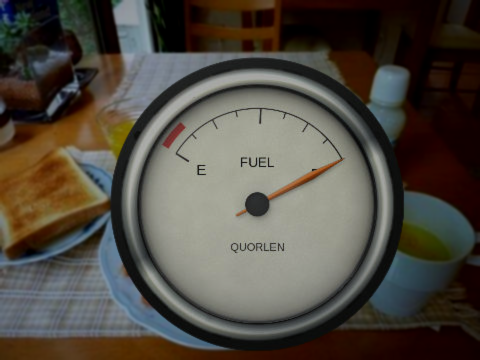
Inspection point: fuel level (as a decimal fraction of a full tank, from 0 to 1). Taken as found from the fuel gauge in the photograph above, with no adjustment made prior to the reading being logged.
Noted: 1
